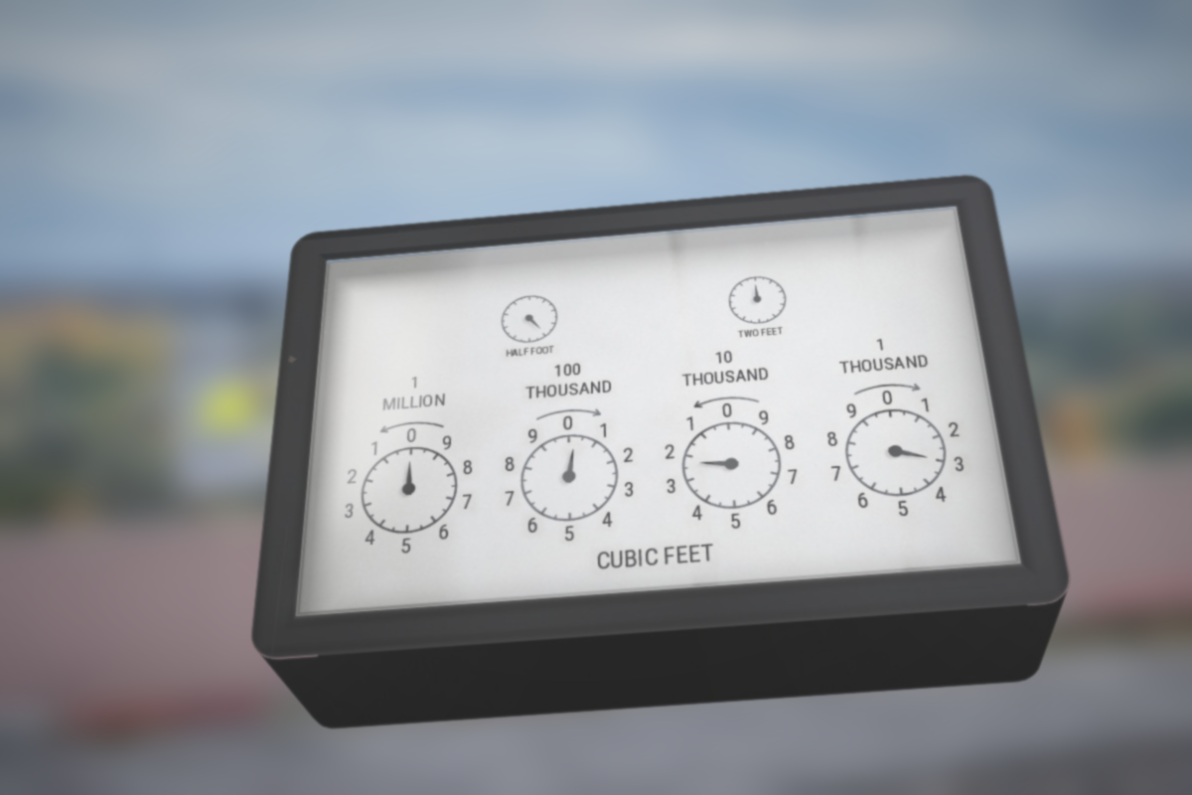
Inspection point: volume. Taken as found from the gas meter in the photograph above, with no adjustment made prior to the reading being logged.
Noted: 2300 ft³
